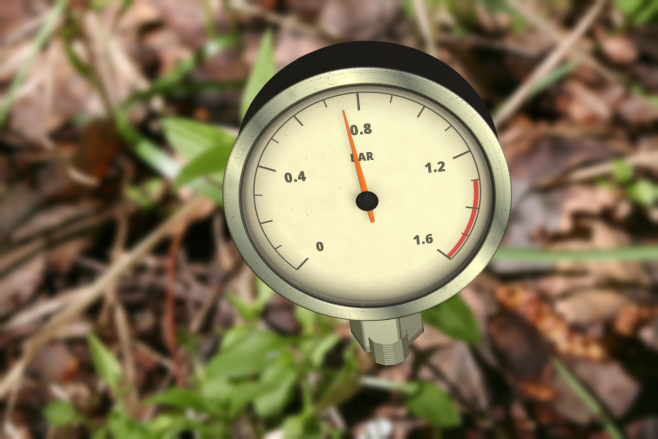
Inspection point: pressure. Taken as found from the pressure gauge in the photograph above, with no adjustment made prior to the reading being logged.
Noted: 0.75 bar
